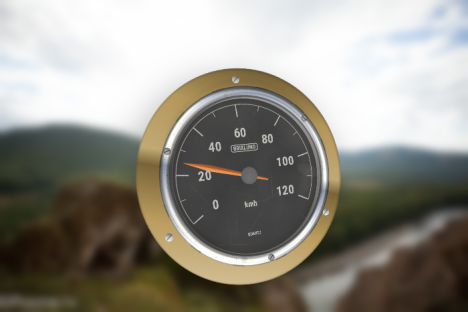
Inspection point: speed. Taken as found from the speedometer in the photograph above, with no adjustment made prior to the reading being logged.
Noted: 25 km/h
